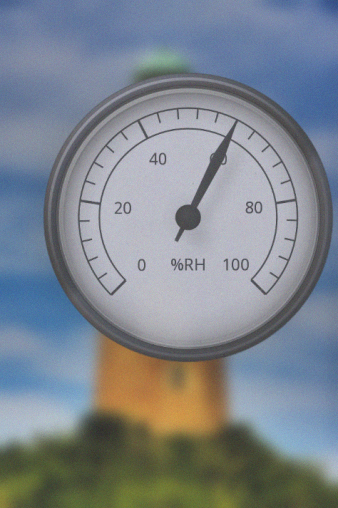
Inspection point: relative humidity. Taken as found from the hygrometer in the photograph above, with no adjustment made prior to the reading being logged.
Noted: 60 %
